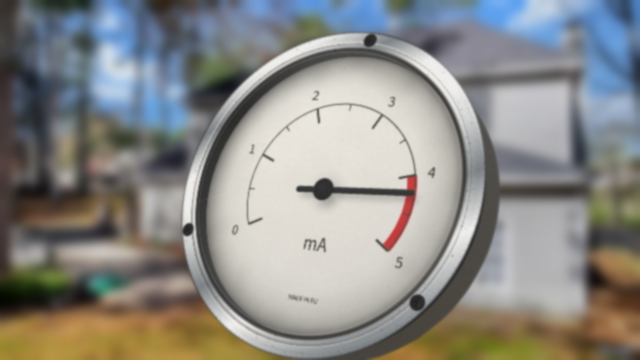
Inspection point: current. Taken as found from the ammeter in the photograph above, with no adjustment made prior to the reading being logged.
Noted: 4.25 mA
